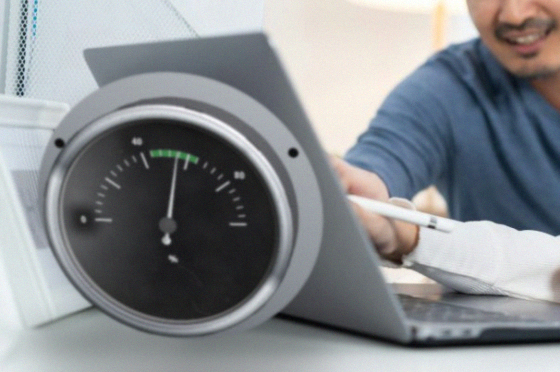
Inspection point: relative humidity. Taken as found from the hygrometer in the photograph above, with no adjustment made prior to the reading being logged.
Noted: 56 %
